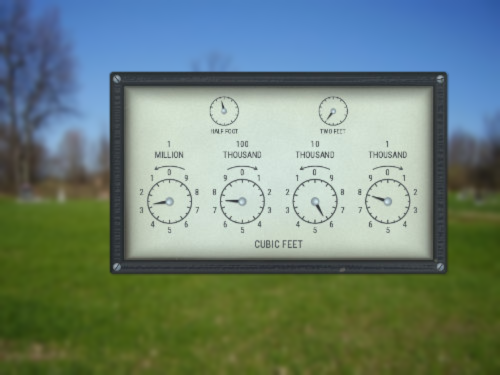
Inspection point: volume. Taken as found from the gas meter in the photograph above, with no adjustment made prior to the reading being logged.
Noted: 275800 ft³
